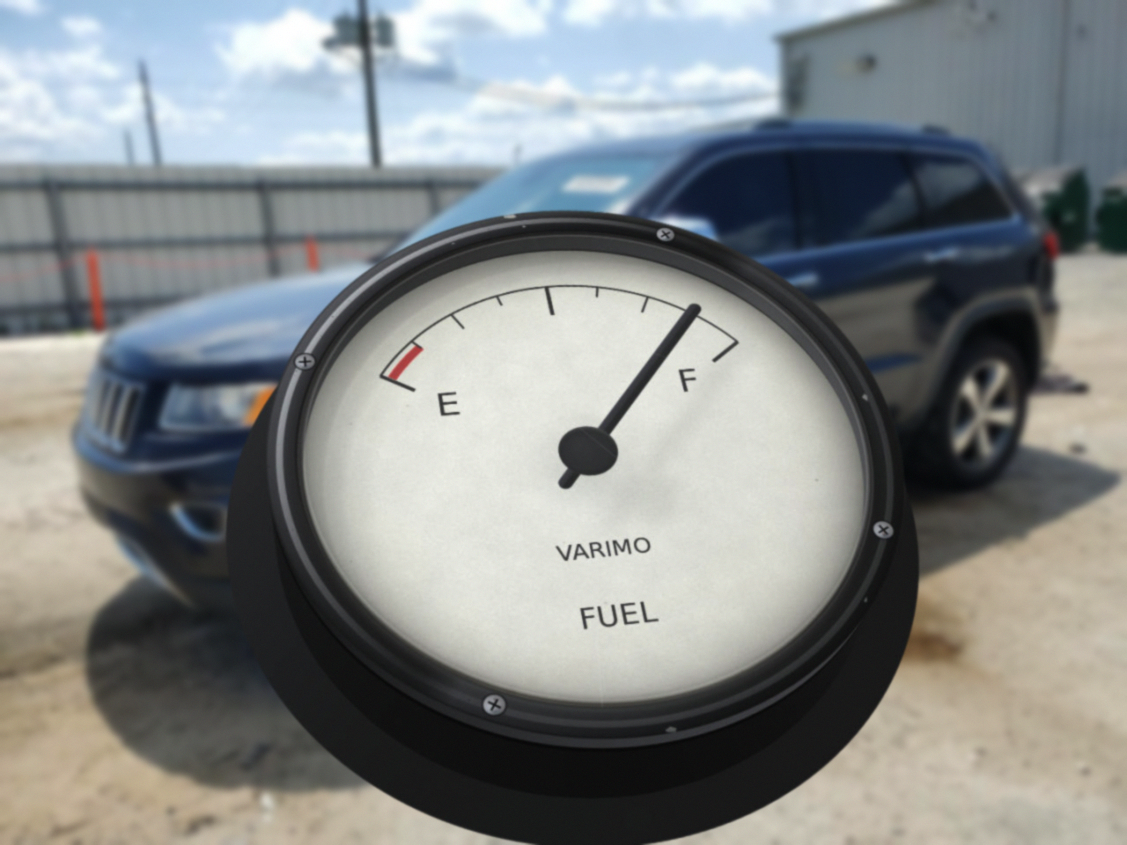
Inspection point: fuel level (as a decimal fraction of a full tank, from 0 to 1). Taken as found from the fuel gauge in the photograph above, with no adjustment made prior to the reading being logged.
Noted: 0.875
